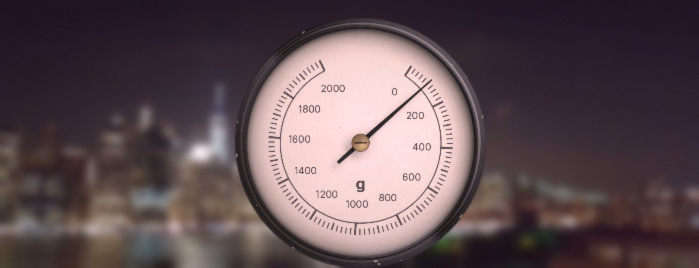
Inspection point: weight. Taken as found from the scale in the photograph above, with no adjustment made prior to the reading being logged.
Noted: 100 g
